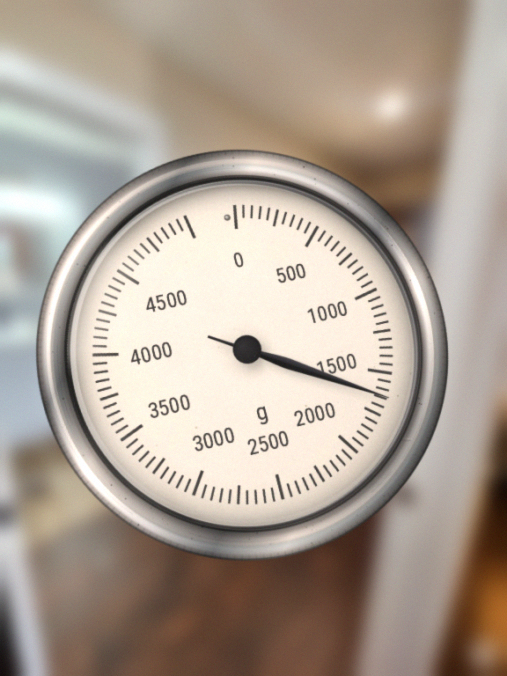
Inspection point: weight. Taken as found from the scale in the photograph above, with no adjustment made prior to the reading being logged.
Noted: 1650 g
